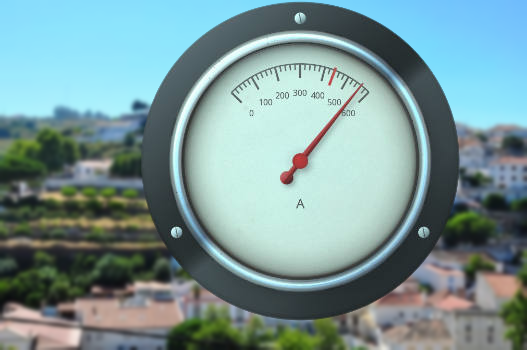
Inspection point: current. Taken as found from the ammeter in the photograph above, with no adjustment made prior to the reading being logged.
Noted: 560 A
